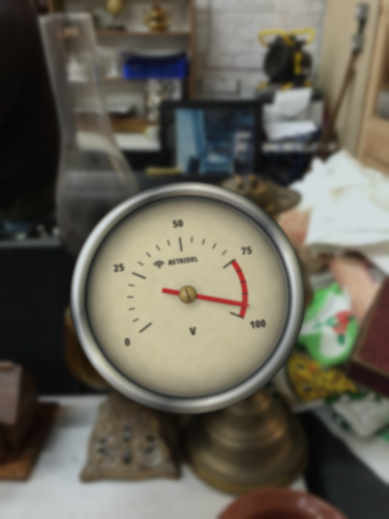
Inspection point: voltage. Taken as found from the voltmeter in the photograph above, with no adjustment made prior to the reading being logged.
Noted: 95 V
